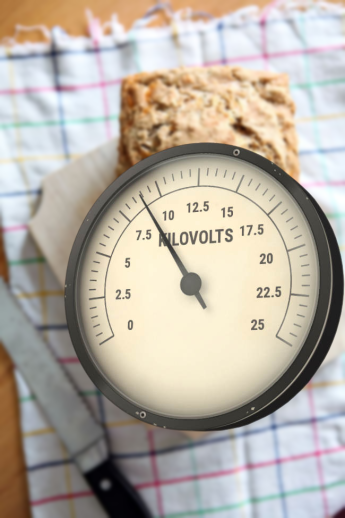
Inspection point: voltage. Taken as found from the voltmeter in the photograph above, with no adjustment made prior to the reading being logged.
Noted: 9 kV
